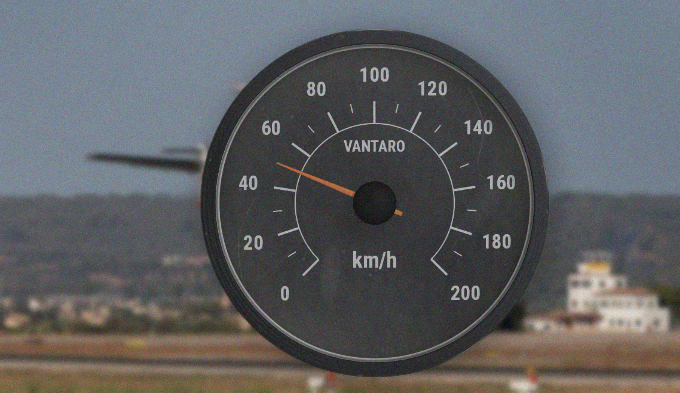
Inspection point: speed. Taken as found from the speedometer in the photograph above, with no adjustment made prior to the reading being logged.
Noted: 50 km/h
